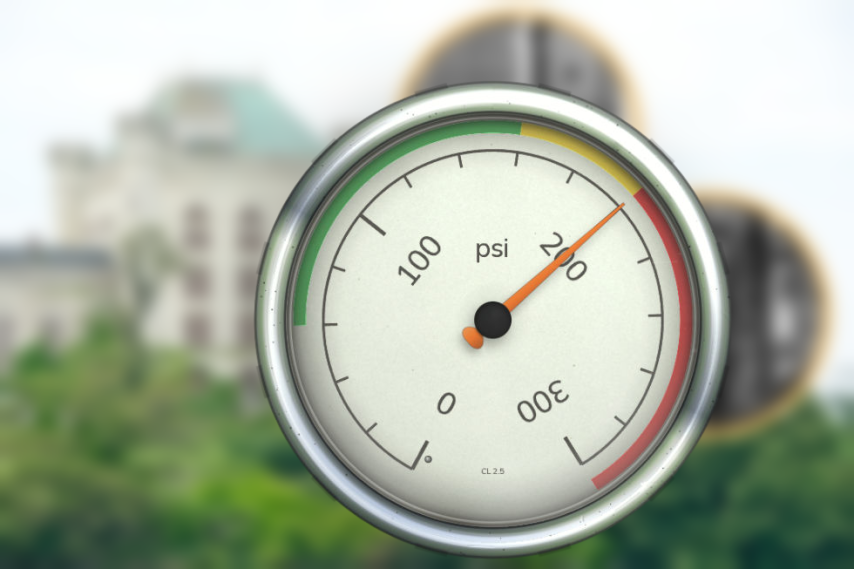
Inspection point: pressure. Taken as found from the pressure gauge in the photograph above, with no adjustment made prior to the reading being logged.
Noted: 200 psi
